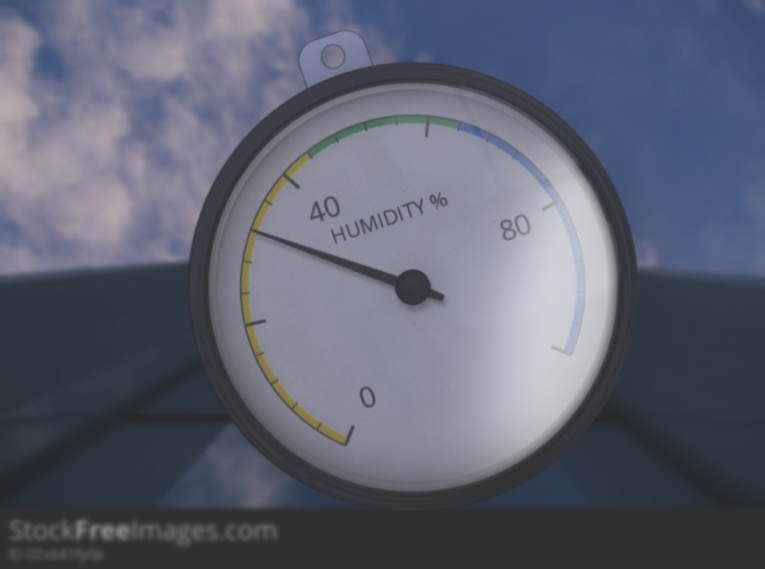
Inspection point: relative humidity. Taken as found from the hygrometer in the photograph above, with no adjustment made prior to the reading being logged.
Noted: 32 %
